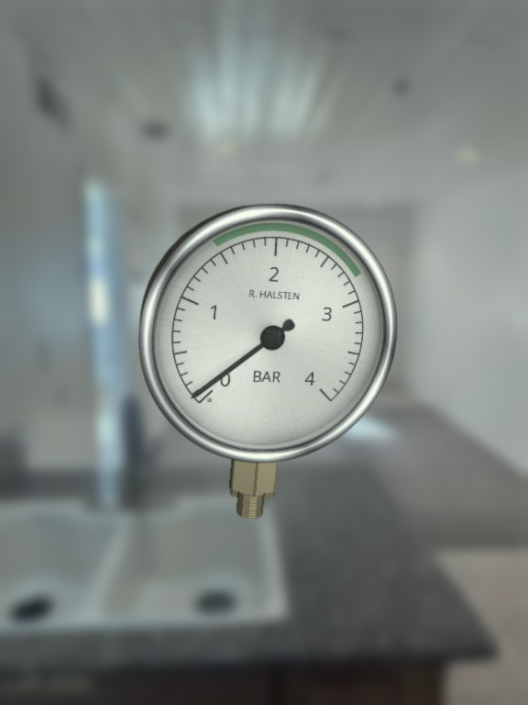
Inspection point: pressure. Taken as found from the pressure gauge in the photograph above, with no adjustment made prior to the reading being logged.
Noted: 0.1 bar
